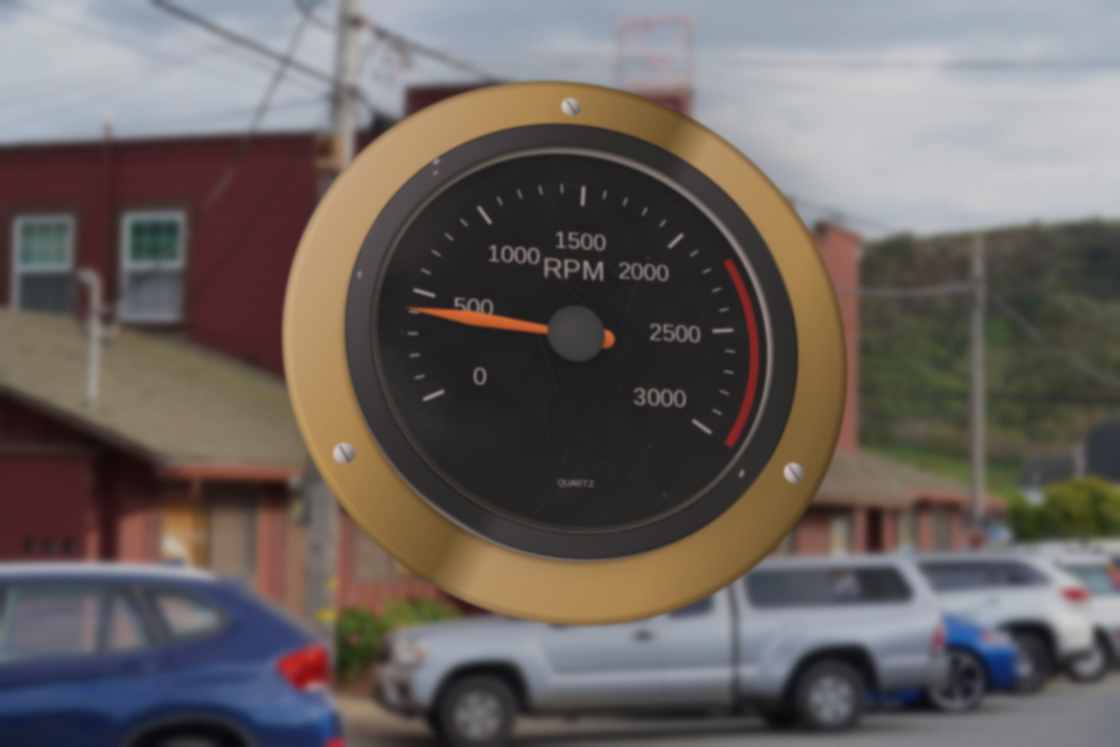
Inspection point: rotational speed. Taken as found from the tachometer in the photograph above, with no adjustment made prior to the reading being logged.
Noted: 400 rpm
